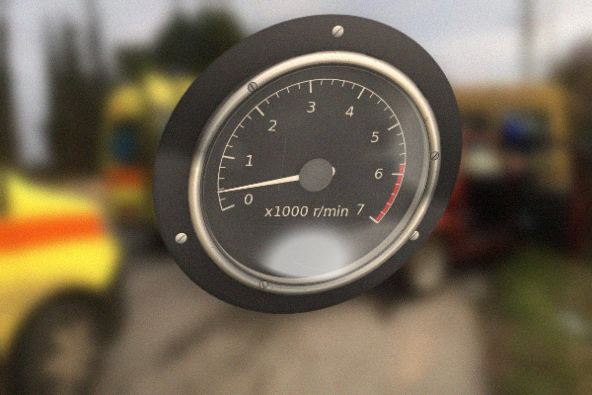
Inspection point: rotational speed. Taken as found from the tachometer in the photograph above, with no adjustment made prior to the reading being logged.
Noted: 400 rpm
